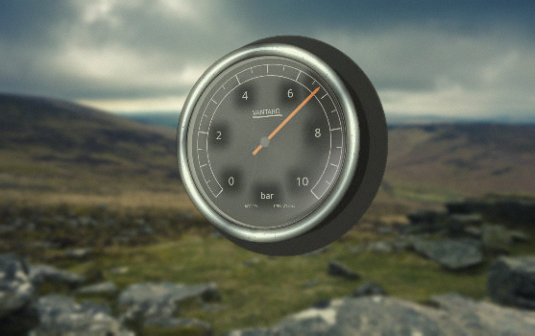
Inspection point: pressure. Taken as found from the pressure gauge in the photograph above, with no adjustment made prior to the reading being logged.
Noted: 6.75 bar
